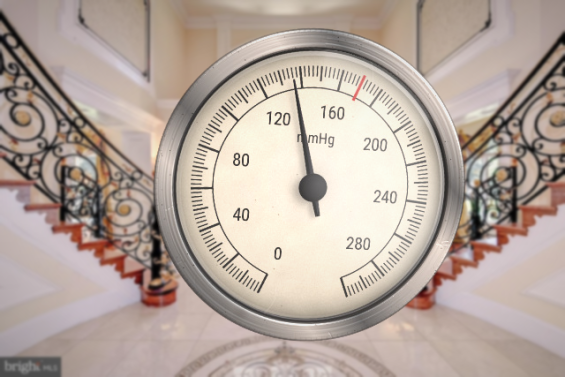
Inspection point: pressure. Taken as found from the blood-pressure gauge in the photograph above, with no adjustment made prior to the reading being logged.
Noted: 136 mmHg
